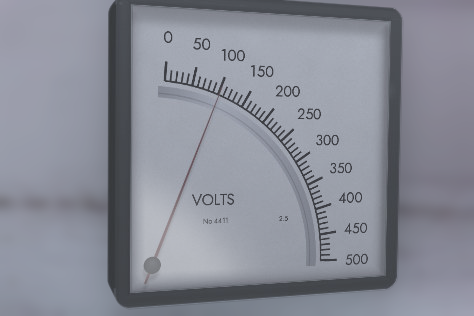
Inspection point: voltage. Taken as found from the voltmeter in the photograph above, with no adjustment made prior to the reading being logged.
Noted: 100 V
